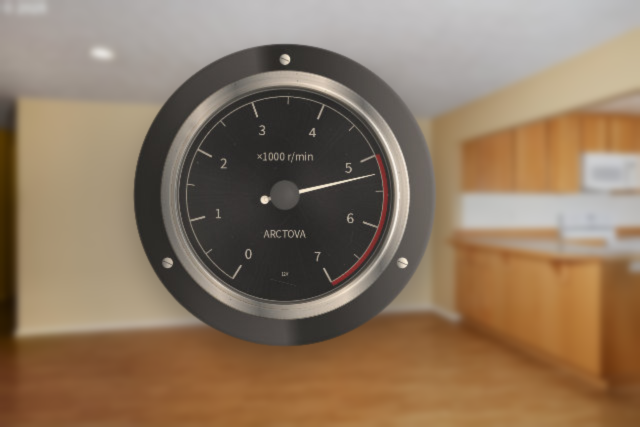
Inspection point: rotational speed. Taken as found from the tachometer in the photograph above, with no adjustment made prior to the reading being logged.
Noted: 5250 rpm
